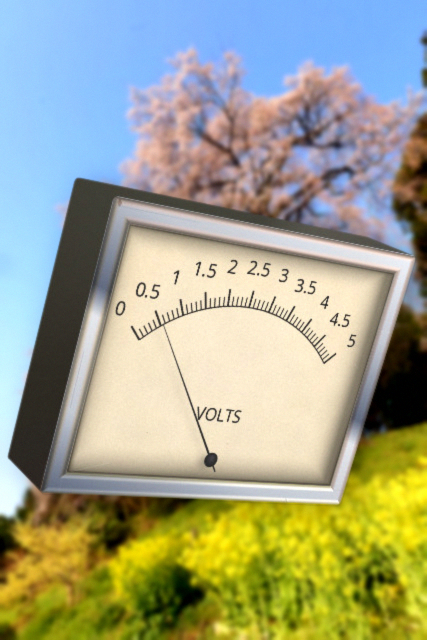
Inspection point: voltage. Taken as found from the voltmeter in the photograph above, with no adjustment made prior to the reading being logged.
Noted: 0.5 V
